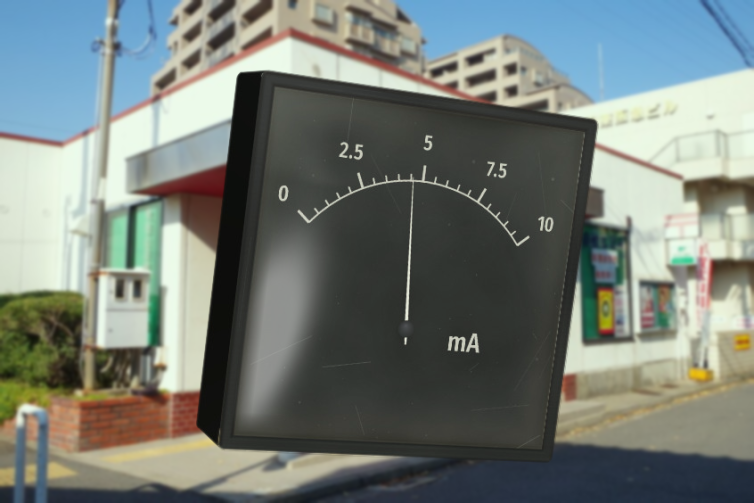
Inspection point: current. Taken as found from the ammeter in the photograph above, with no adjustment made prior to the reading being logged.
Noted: 4.5 mA
